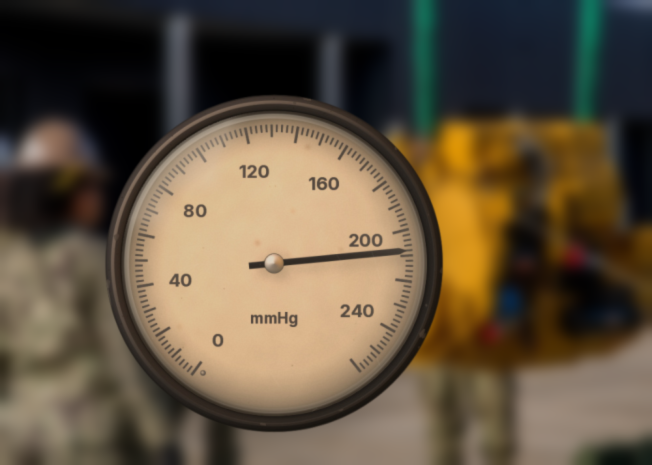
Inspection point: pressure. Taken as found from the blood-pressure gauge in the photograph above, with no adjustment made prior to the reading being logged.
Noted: 208 mmHg
